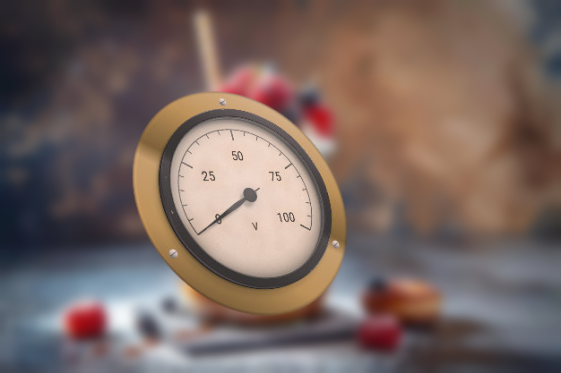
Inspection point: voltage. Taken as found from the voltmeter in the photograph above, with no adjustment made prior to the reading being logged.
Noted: 0 V
